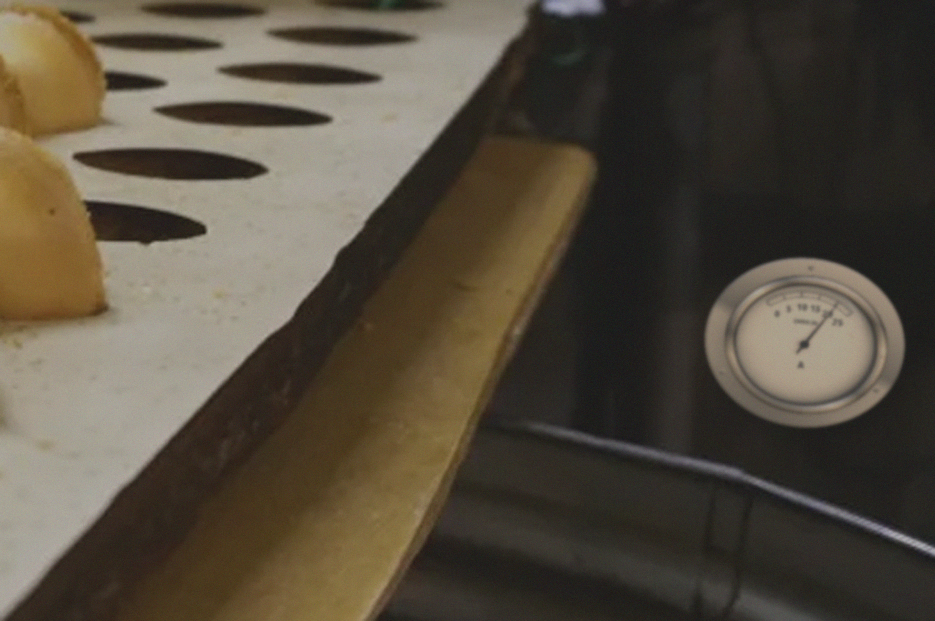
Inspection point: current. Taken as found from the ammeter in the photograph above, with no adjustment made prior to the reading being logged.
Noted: 20 A
